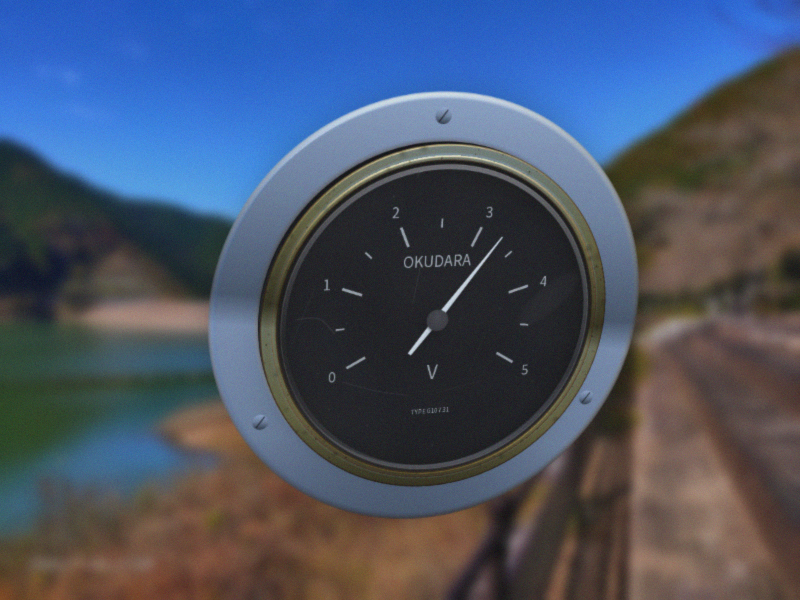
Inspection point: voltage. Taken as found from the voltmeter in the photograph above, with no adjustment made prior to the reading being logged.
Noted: 3.25 V
